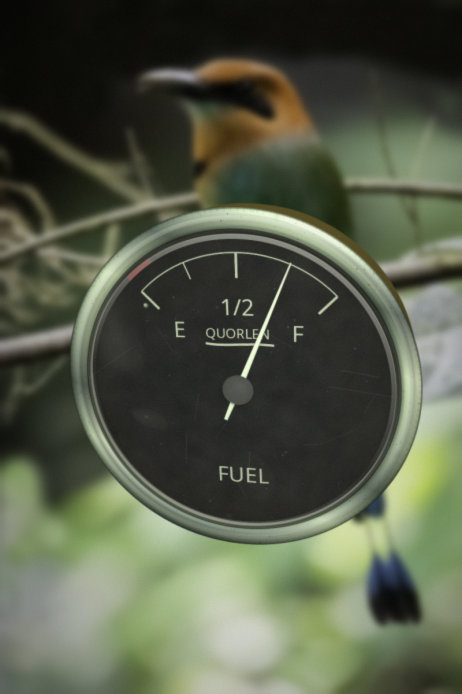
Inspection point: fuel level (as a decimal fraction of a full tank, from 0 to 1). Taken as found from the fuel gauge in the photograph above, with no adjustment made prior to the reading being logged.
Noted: 0.75
